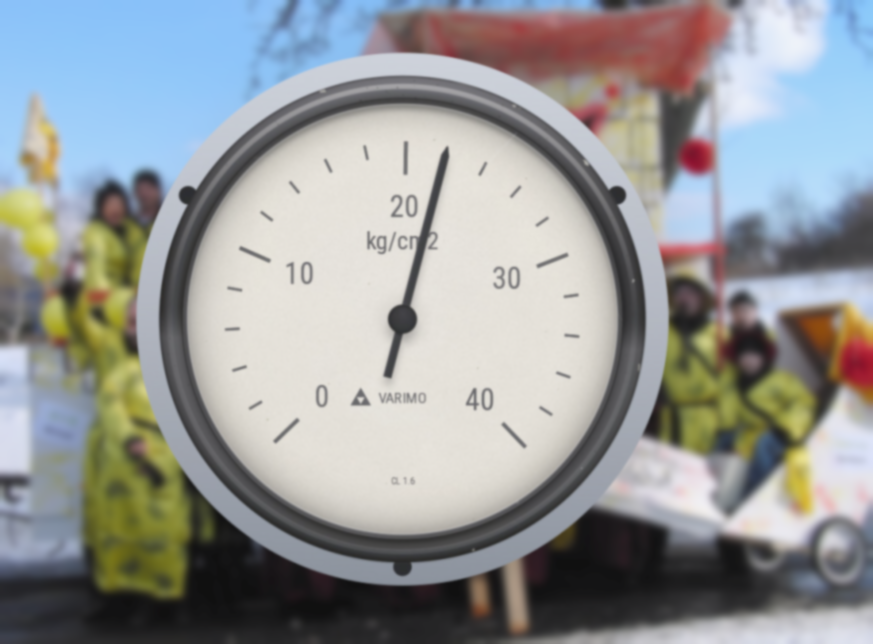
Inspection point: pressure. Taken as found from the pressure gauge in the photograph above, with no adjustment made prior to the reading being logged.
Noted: 22 kg/cm²
